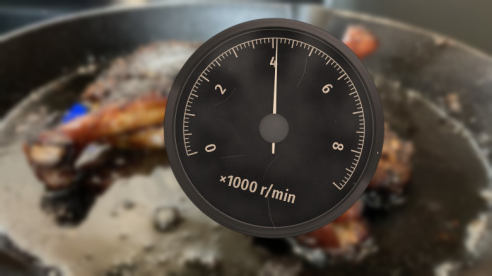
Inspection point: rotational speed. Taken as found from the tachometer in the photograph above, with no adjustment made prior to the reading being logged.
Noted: 4100 rpm
